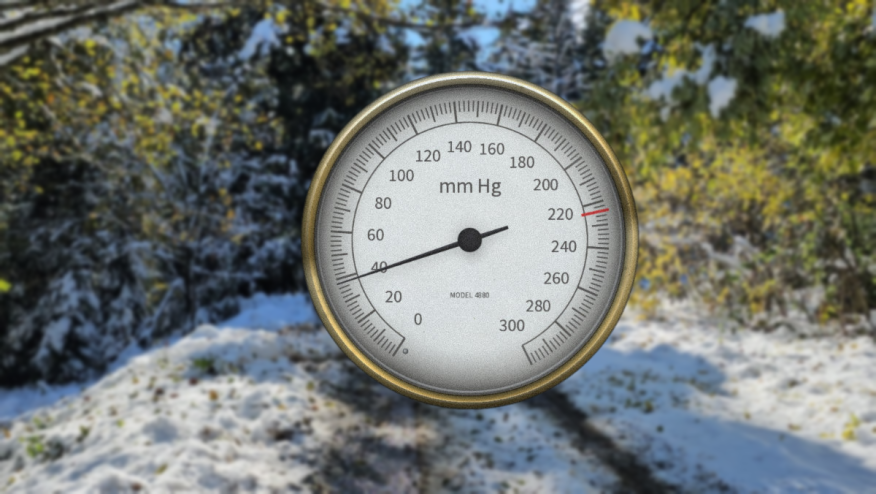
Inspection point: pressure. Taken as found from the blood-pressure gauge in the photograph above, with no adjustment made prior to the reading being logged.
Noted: 38 mmHg
